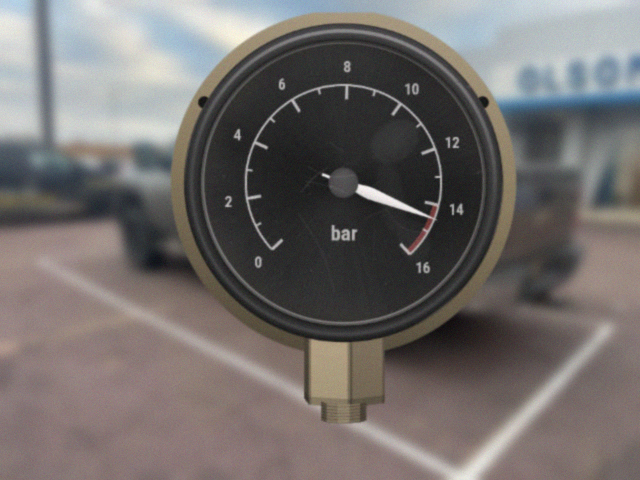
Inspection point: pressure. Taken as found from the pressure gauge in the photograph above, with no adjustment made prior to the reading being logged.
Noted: 14.5 bar
